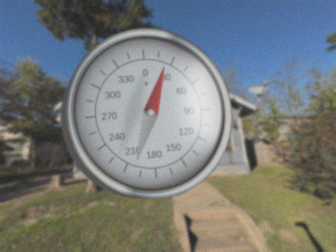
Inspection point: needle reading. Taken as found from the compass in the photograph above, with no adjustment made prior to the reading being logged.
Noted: 22.5 °
